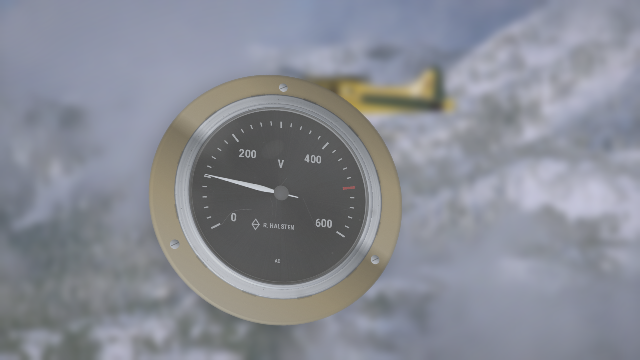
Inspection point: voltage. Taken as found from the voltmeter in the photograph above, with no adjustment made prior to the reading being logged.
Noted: 100 V
